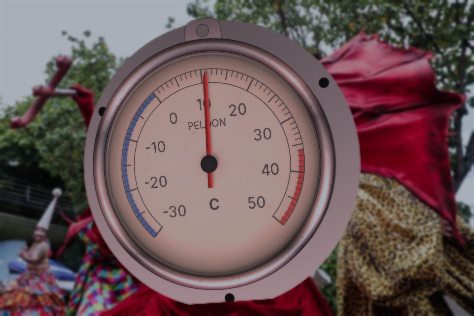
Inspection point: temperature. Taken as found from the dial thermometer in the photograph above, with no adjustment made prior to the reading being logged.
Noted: 11 °C
